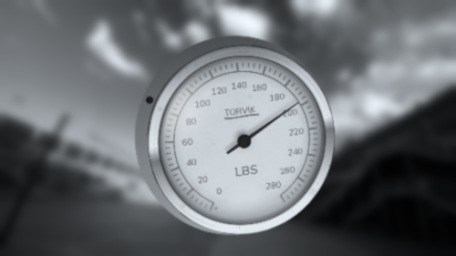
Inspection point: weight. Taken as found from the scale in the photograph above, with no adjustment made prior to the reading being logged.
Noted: 196 lb
